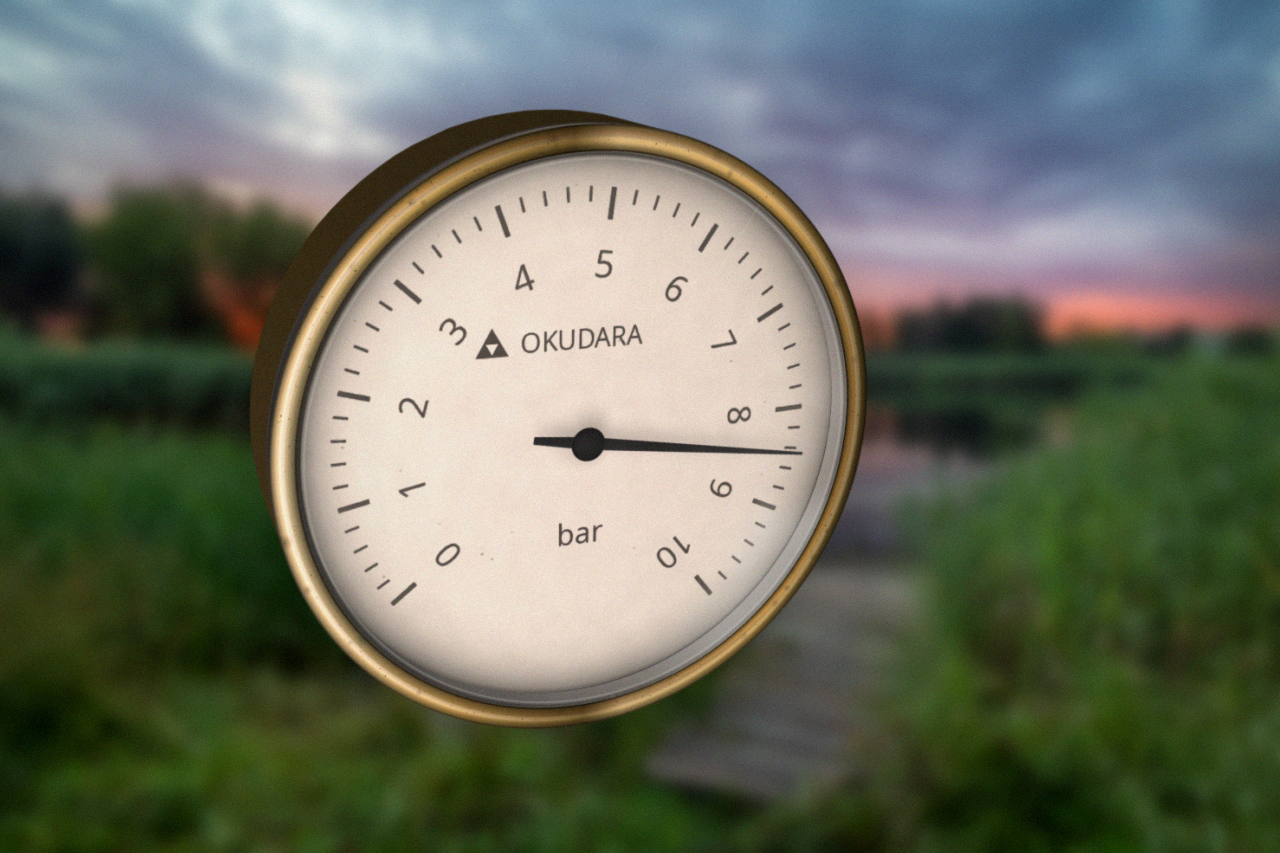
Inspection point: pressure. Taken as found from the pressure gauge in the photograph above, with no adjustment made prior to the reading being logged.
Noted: 8.4 bar
